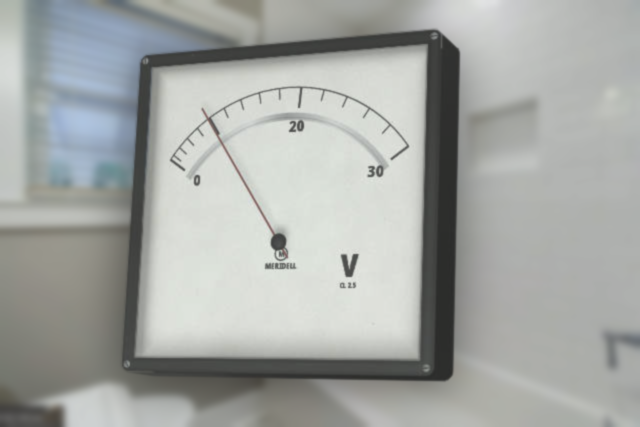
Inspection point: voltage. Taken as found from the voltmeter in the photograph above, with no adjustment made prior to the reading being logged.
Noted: 10 V
